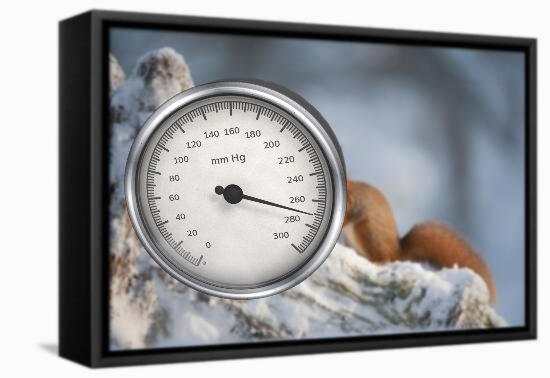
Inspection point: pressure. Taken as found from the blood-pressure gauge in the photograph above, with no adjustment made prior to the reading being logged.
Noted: 270 mmHg
